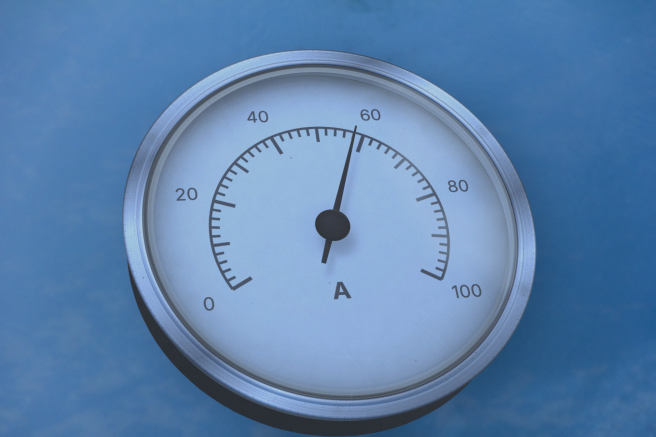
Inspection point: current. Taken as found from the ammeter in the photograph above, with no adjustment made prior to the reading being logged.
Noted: 58 A
